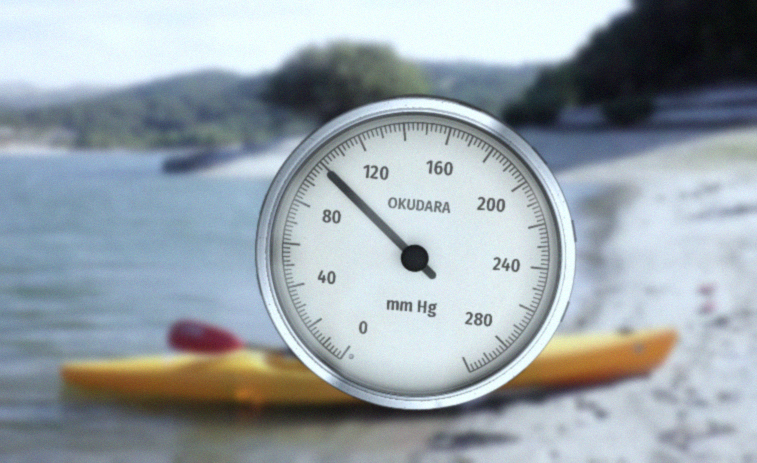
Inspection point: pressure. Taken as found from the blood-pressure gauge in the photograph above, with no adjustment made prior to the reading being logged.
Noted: 100 mmHg
